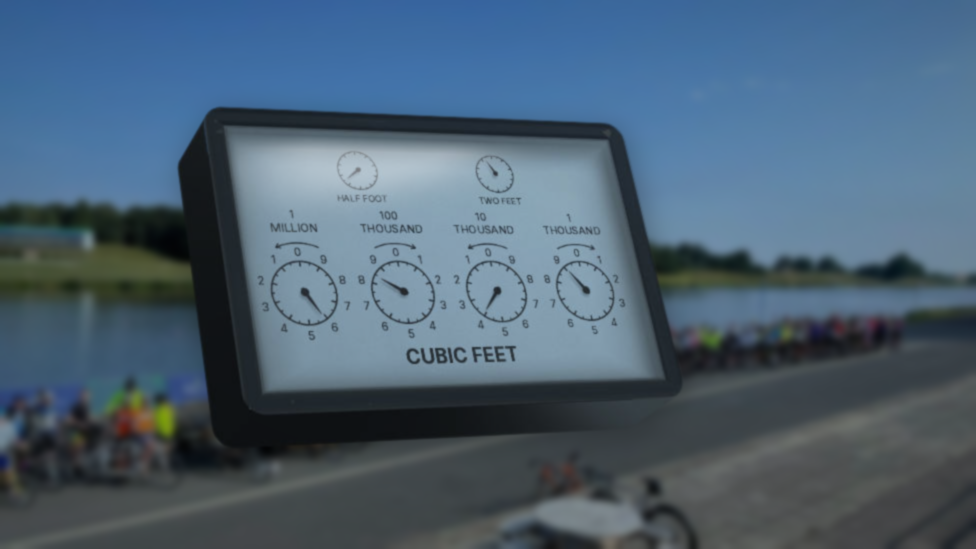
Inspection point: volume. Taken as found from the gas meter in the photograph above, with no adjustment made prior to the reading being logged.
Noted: 583900 ft³
